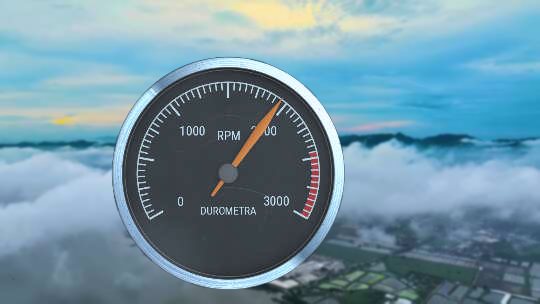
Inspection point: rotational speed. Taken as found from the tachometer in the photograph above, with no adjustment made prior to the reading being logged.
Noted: 1950 rpm
